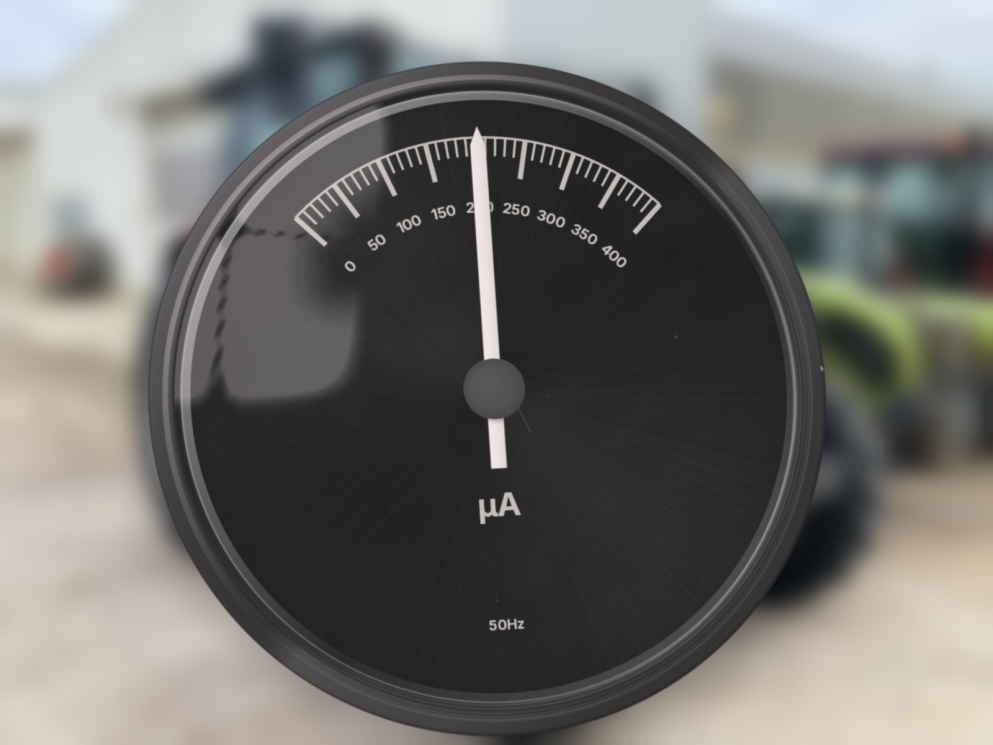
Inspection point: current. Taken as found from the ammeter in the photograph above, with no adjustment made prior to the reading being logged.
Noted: 200 µA
